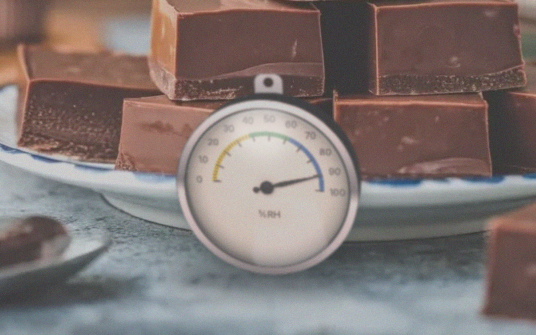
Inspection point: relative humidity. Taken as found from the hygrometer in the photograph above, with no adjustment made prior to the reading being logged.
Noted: 90 %
